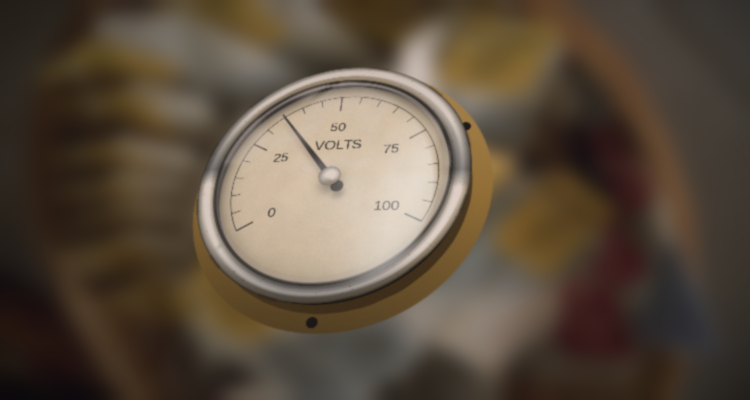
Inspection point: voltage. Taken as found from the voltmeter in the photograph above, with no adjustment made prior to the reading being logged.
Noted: 35 V
